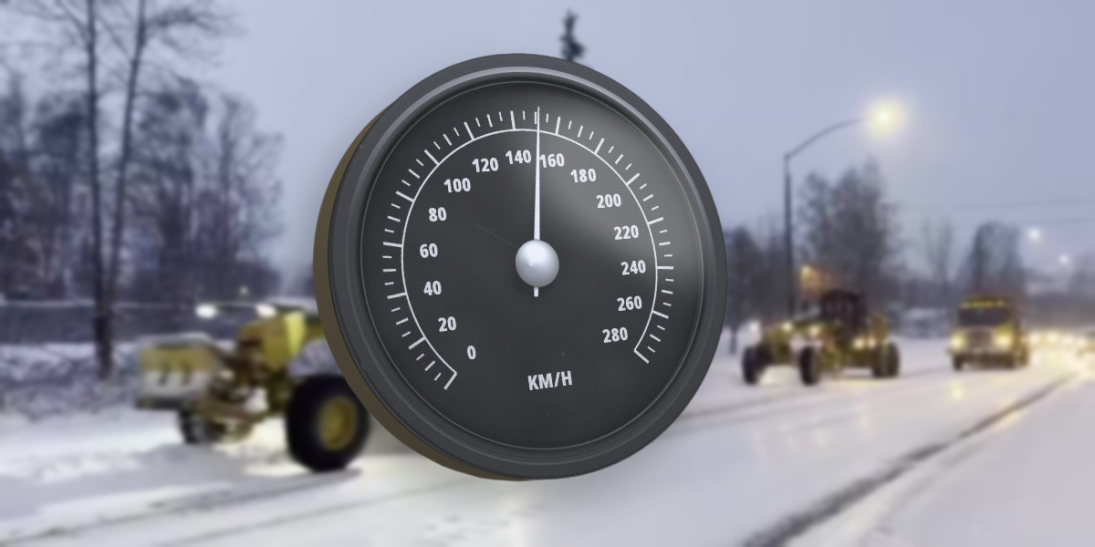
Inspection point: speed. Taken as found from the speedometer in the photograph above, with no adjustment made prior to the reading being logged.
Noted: 150 km/h
